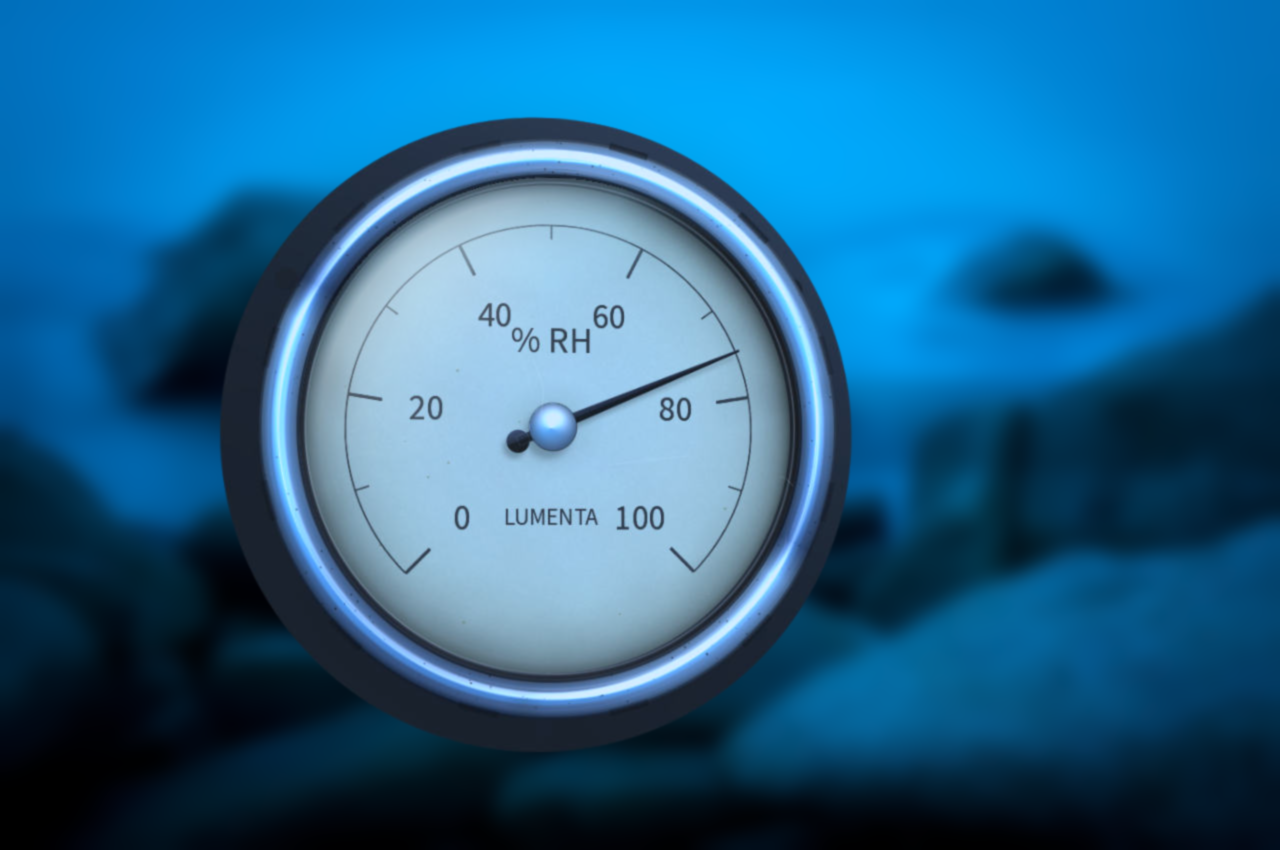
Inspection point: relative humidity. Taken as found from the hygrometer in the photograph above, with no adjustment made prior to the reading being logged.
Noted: 75 %
